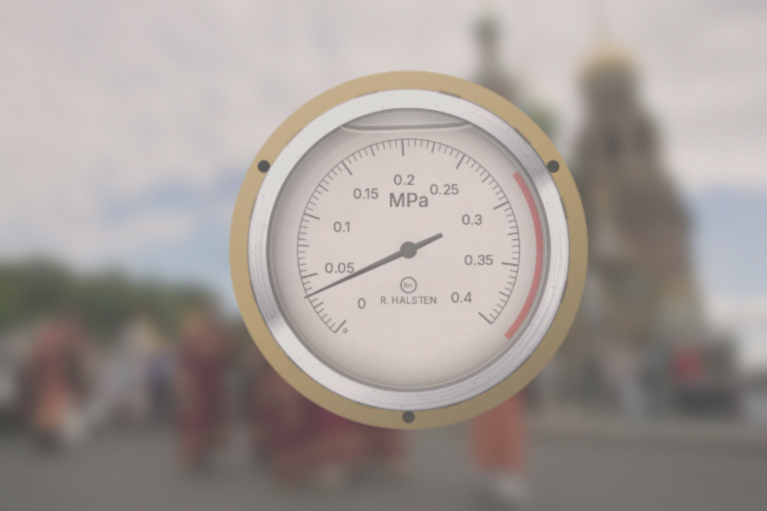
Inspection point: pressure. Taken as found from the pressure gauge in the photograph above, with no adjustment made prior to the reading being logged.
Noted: 0.035 MPa
